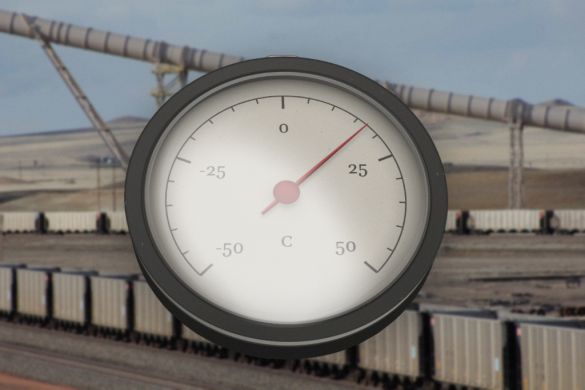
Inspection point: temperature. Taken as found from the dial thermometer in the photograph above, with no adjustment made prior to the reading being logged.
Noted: 17.5 °C
